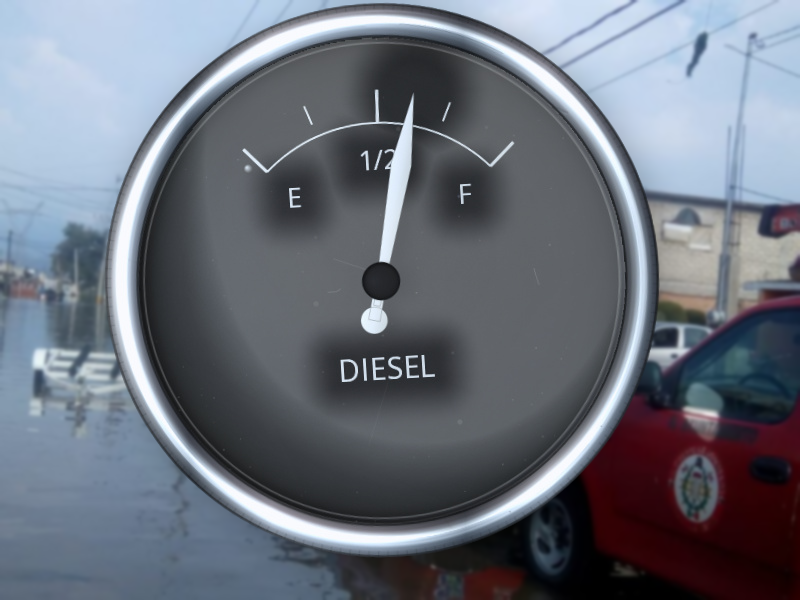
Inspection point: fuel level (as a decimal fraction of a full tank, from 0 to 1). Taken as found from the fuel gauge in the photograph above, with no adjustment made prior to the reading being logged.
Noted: 0.625
